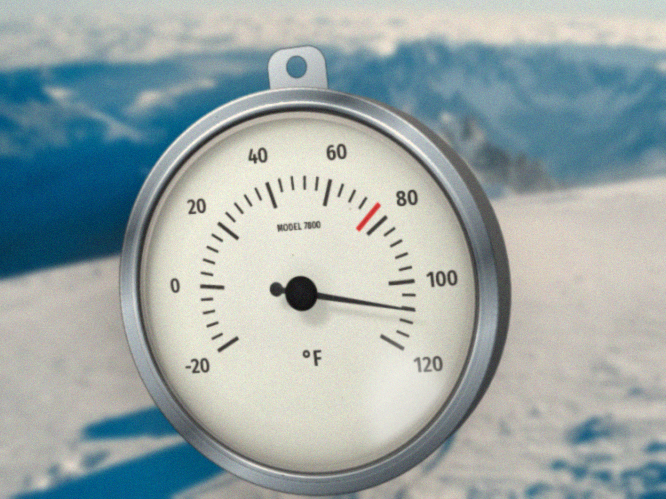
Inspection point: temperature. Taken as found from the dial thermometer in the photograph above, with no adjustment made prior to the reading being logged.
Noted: 108 °F
